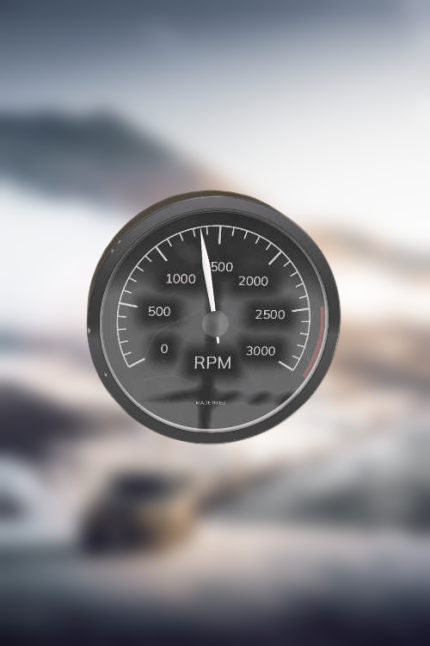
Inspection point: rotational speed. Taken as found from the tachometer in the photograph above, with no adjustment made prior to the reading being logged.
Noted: 1350 rpm
